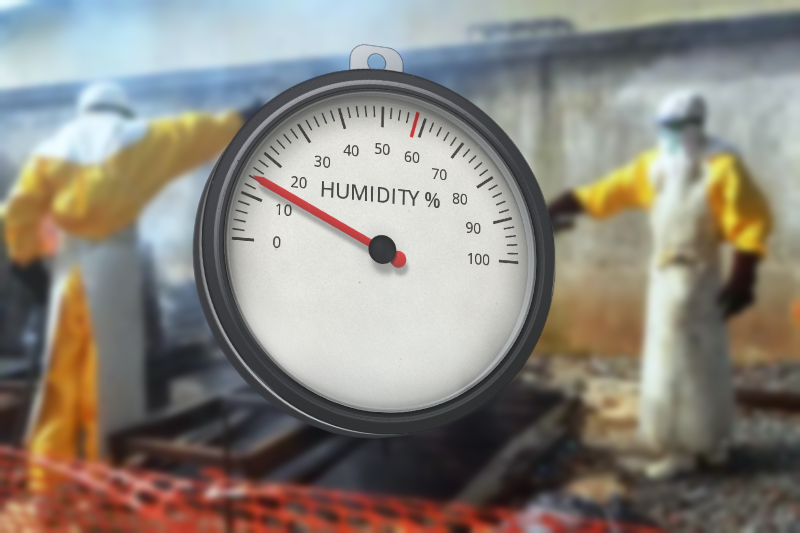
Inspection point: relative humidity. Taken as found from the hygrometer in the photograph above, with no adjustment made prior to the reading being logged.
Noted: 14 %
